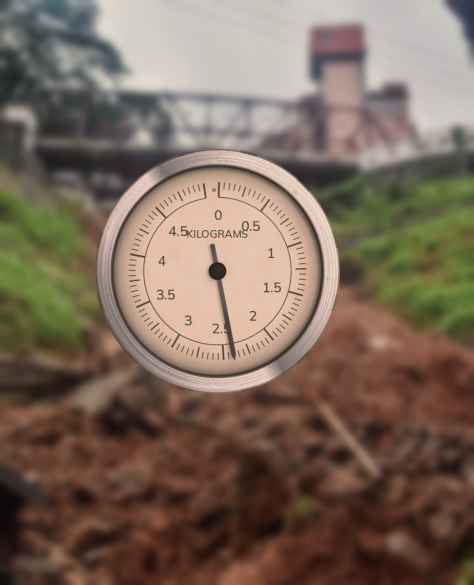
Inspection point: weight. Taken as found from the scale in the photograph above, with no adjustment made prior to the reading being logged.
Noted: 2.4 kg
